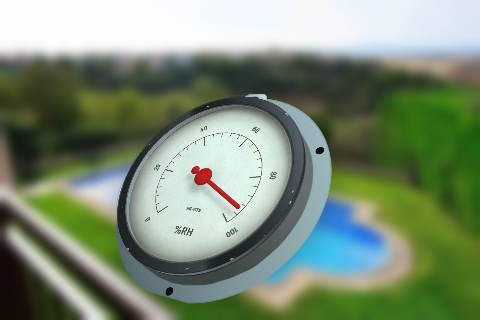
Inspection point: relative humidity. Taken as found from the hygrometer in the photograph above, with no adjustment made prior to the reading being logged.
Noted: 94 %
